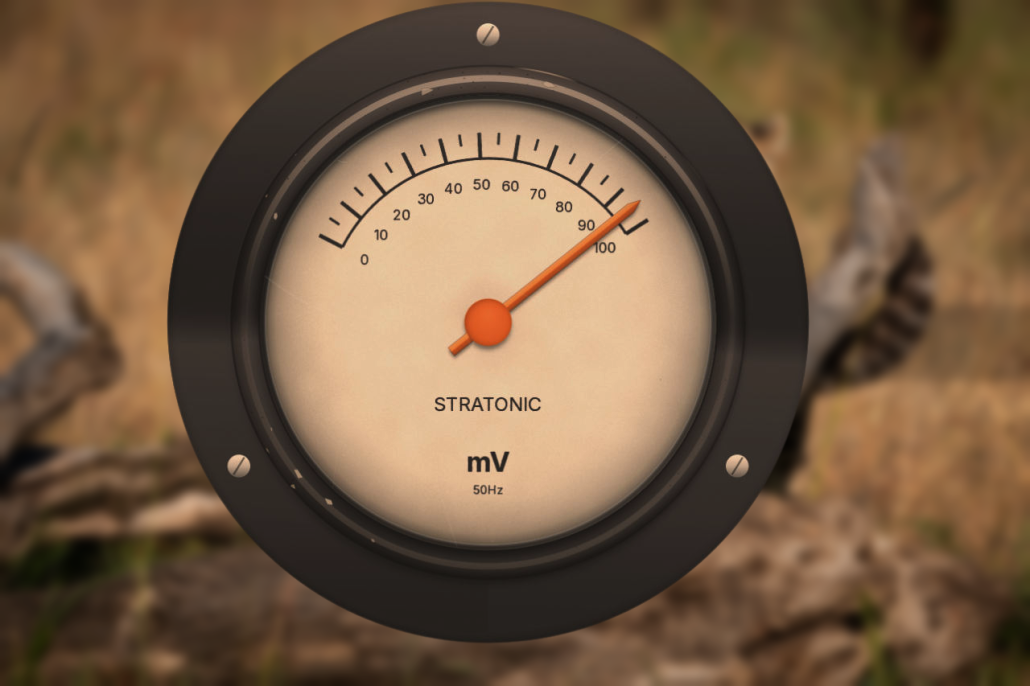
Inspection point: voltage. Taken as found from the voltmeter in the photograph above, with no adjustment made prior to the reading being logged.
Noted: 95 mV
